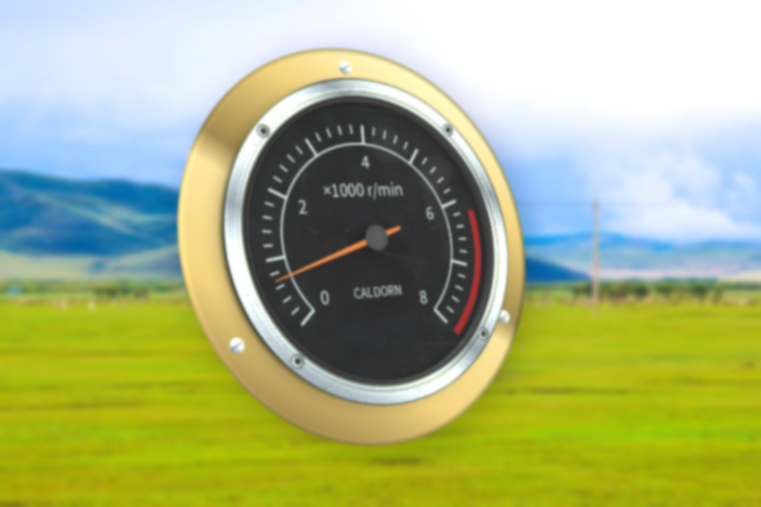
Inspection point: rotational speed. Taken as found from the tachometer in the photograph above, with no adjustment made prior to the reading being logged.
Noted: 700 rpm
